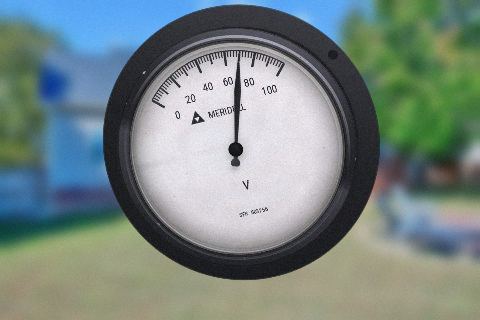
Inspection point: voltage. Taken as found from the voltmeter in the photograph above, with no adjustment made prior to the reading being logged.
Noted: 70 V
